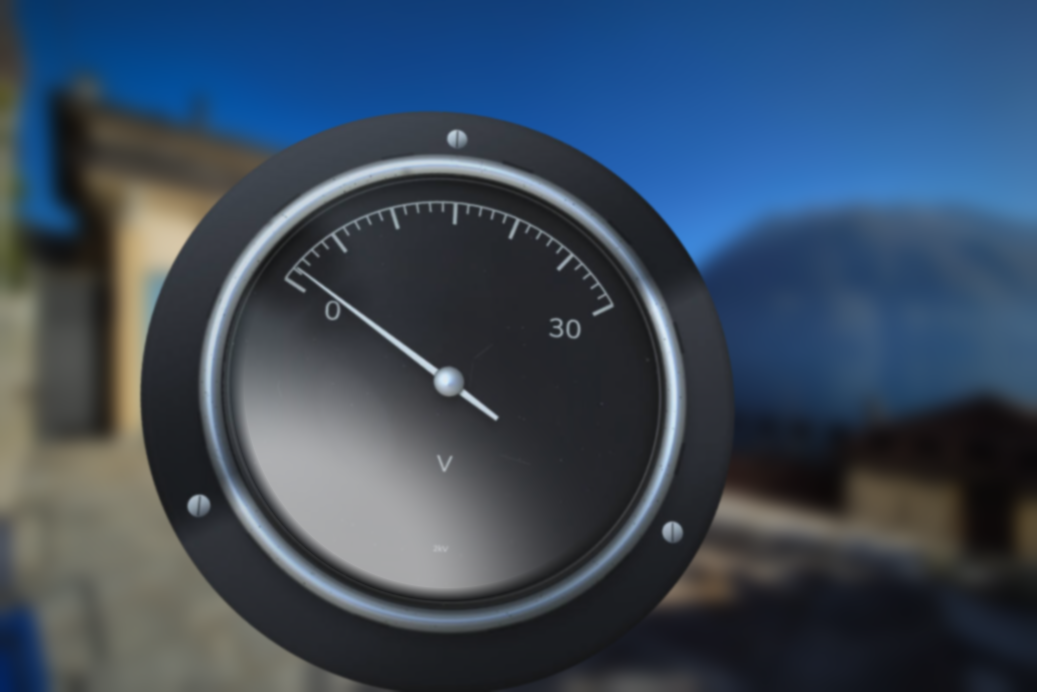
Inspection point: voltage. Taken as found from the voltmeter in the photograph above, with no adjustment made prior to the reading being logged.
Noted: 1 V
